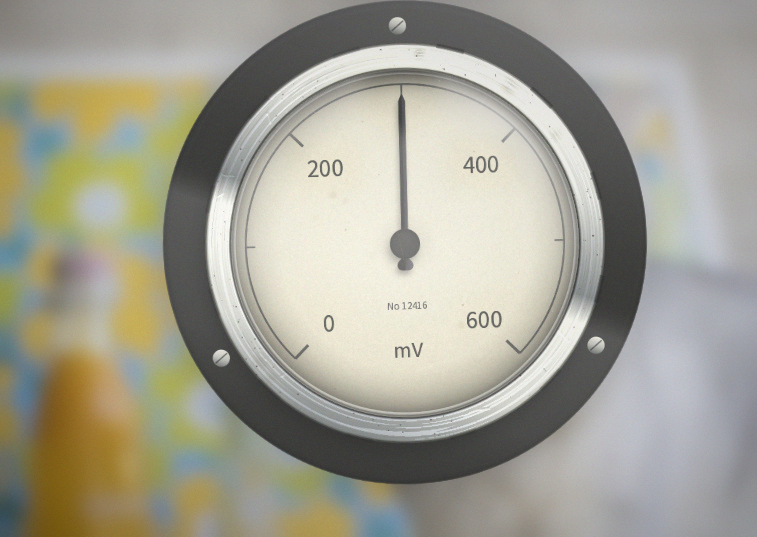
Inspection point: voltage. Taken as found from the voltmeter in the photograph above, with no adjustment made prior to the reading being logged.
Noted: 300 mV
